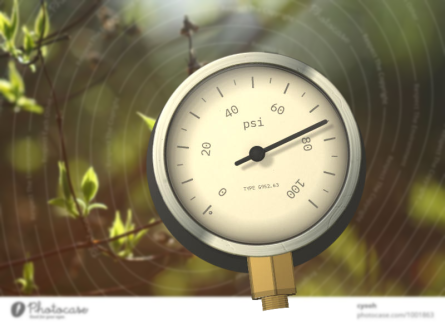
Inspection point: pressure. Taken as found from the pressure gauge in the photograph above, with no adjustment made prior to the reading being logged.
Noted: 75 psi
